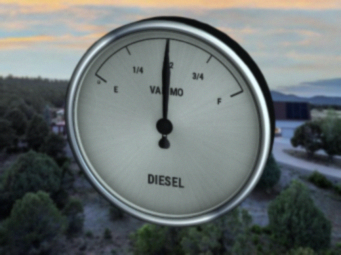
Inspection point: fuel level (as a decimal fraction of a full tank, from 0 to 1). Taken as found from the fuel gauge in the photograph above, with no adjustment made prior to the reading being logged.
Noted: 0.5
